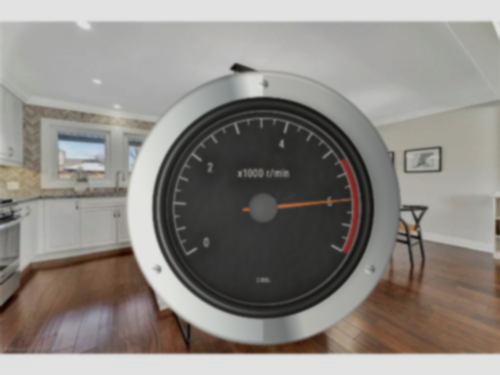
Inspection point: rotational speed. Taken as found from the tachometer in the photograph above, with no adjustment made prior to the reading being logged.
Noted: 6000 rpm
